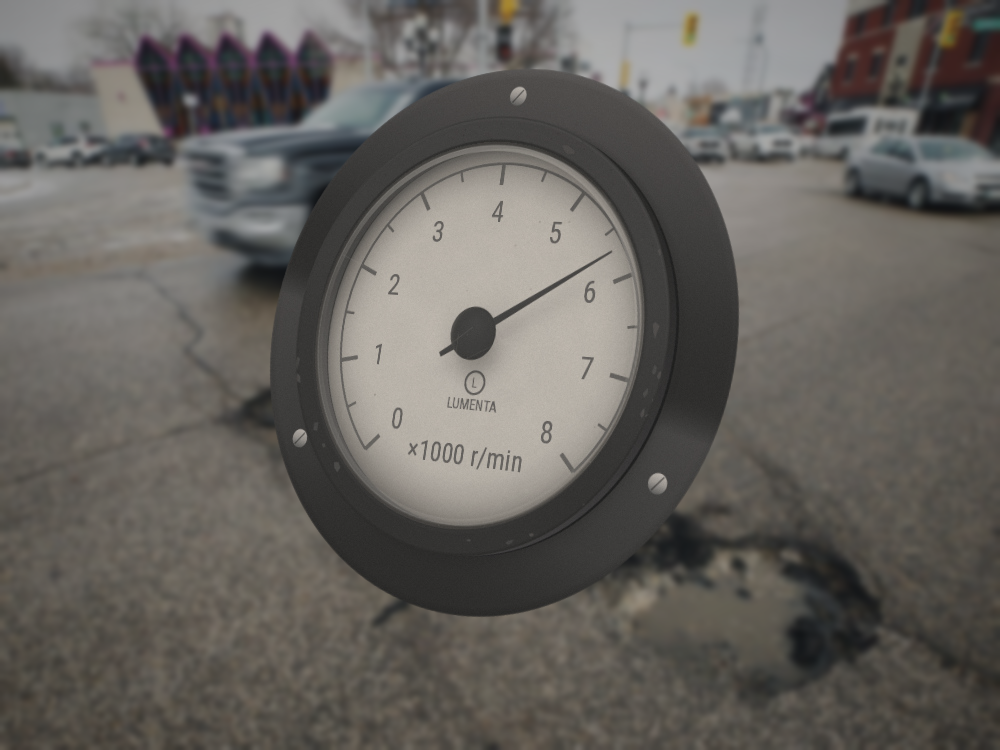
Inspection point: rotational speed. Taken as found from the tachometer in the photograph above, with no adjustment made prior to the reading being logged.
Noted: 5750 rpm
